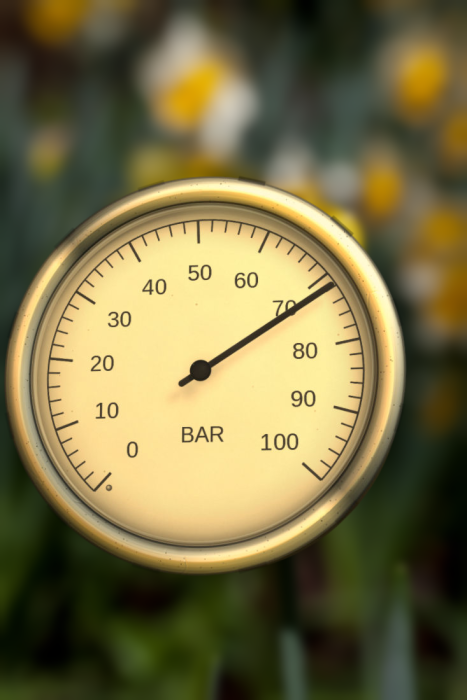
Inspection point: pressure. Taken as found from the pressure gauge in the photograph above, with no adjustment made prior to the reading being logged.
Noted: 72 bar
